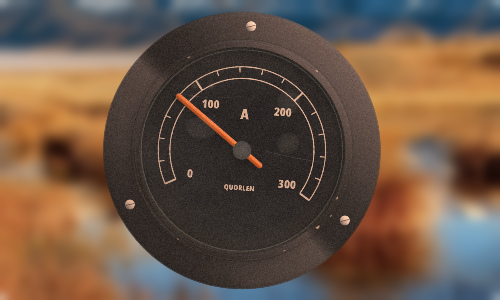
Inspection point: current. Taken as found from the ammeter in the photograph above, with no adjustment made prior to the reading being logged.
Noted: 80 A
